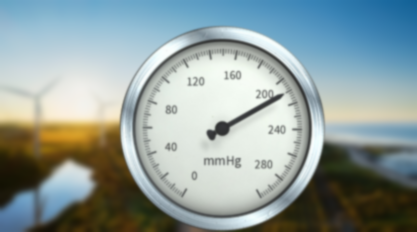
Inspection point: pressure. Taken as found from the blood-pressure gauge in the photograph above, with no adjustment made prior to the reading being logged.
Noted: 210 mmHg
